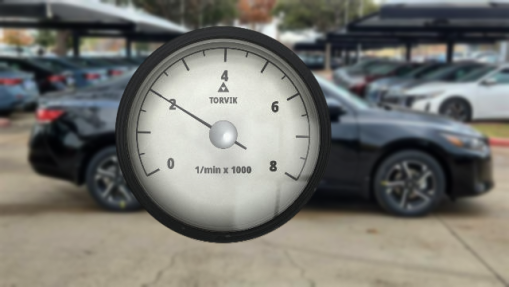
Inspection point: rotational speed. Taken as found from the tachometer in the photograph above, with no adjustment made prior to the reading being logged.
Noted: 2000 rpm
